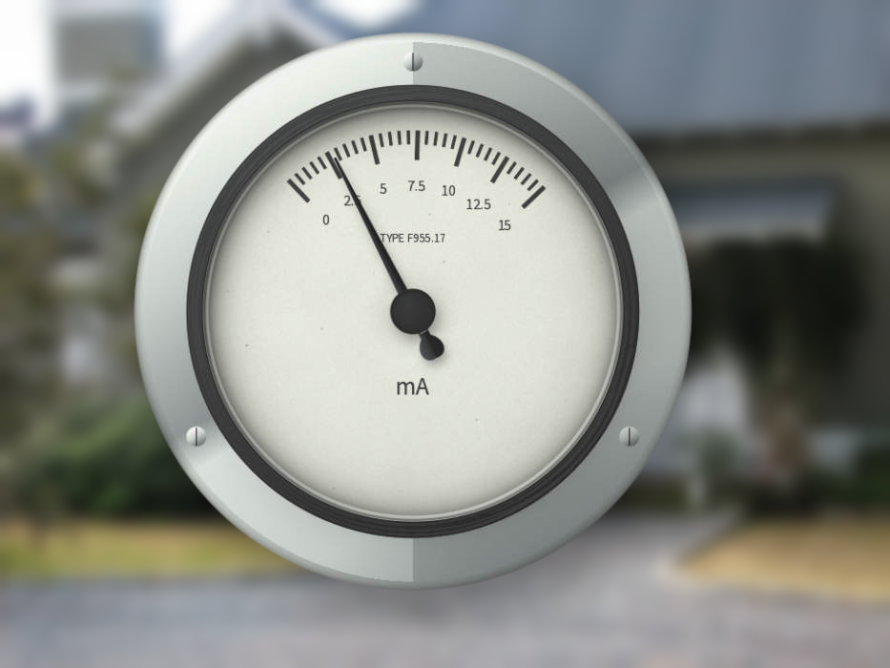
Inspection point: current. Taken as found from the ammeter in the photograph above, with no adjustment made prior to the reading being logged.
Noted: 2.75 mA
